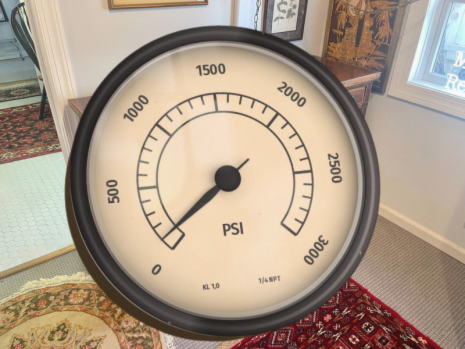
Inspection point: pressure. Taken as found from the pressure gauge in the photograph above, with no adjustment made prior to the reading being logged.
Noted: 100 psi
